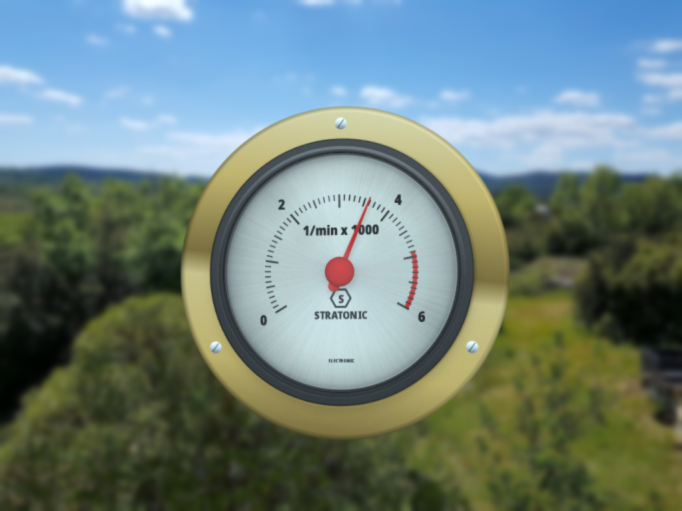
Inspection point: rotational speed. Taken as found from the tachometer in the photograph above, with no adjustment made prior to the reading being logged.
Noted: 3600 rpm
